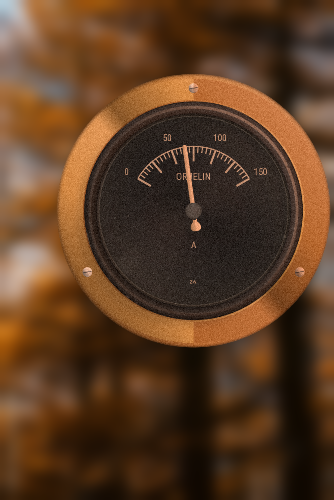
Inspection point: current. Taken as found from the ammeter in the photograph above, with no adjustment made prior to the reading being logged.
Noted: 65 A
